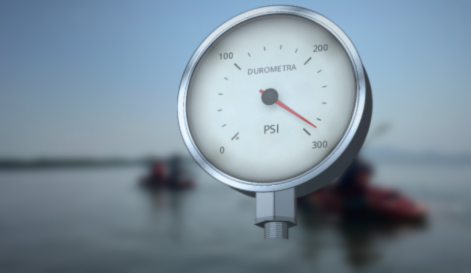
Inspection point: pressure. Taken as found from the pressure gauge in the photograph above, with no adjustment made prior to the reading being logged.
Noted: 290 psi
